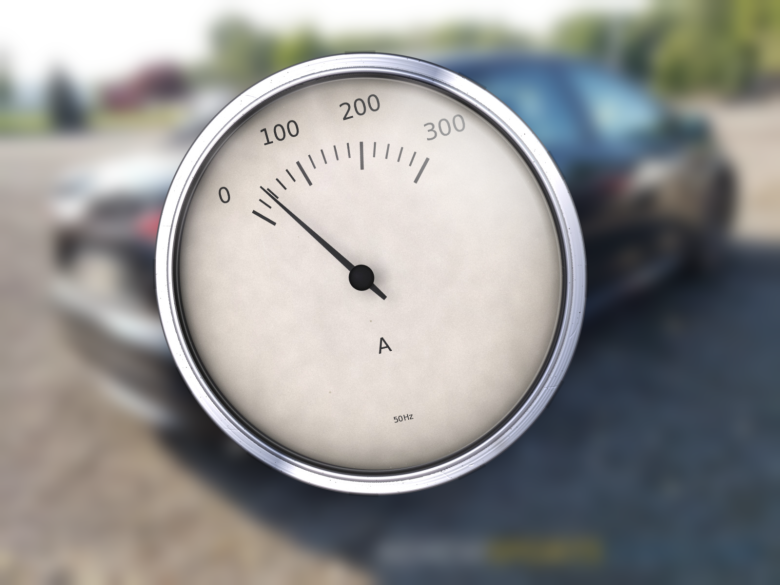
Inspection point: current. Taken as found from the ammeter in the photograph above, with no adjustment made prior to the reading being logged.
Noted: 40 A
